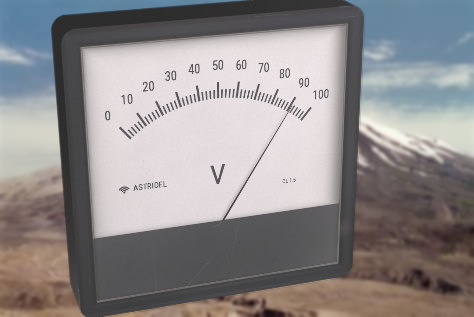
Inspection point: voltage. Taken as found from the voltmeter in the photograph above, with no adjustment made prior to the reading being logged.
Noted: 90 V
